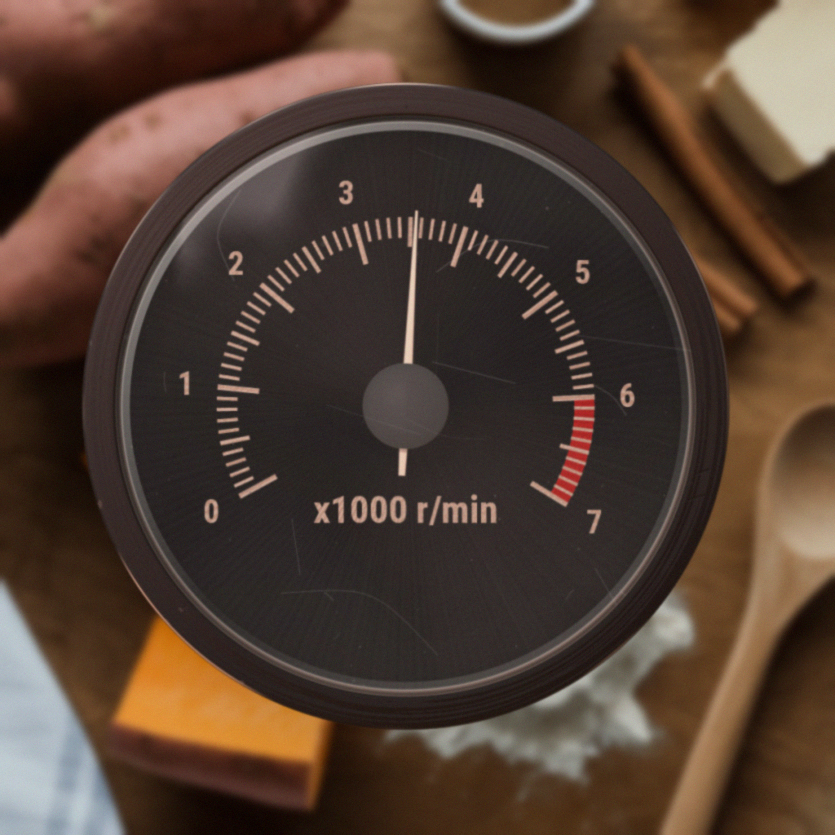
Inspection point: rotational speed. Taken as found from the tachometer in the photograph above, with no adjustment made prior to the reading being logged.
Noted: 3550 rpm
